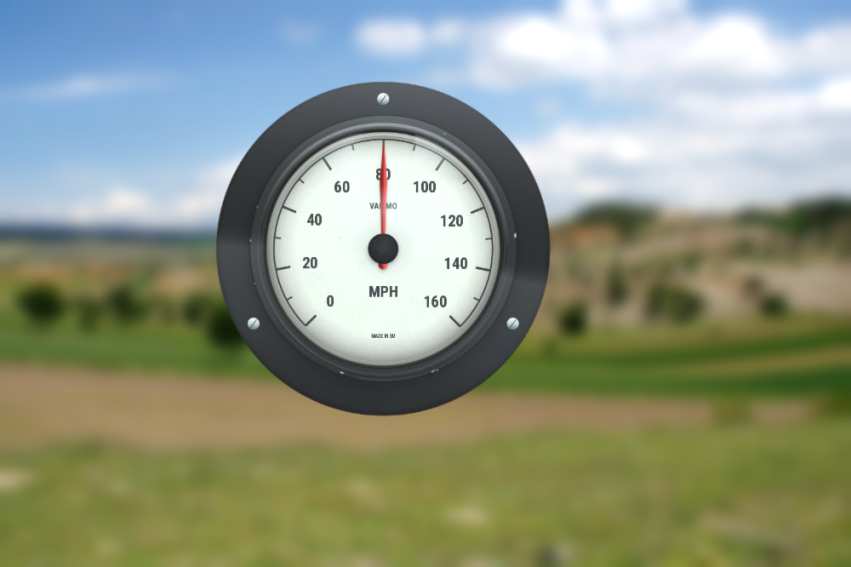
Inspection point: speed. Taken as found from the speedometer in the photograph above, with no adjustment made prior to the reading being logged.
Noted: 80 mph
